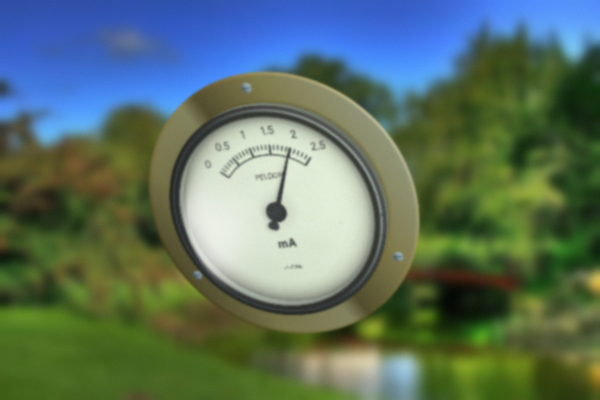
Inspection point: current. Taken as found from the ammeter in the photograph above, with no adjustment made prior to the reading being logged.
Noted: 2 mA
